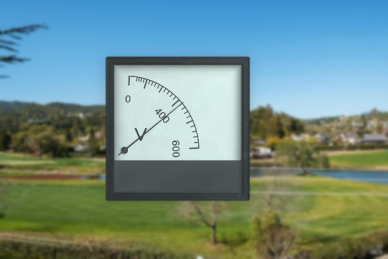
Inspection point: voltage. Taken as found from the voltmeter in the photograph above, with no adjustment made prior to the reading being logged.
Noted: 420 V
